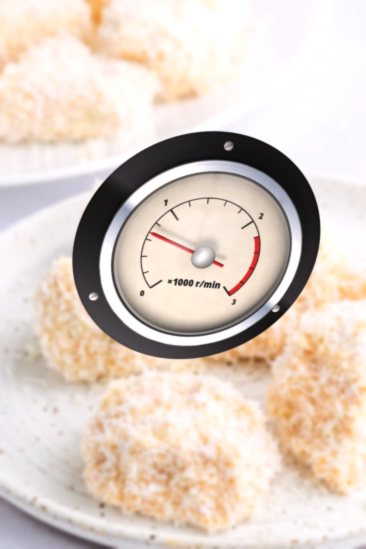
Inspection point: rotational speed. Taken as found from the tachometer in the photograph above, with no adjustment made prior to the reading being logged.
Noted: 700 rpm
